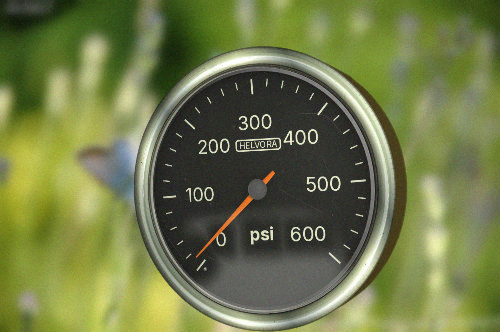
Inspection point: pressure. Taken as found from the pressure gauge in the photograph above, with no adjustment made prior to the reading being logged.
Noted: 10 psi
